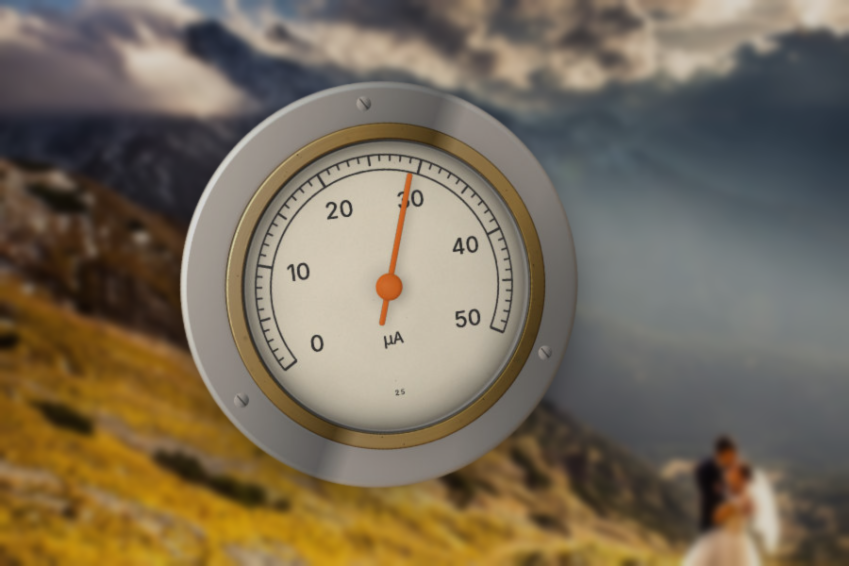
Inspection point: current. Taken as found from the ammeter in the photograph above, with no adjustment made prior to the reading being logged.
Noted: 29 µA
